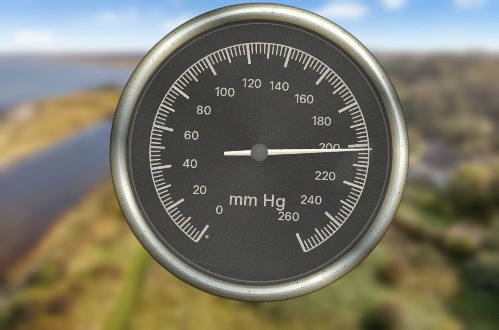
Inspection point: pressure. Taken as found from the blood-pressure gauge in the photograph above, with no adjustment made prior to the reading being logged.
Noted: 202 mmHg
